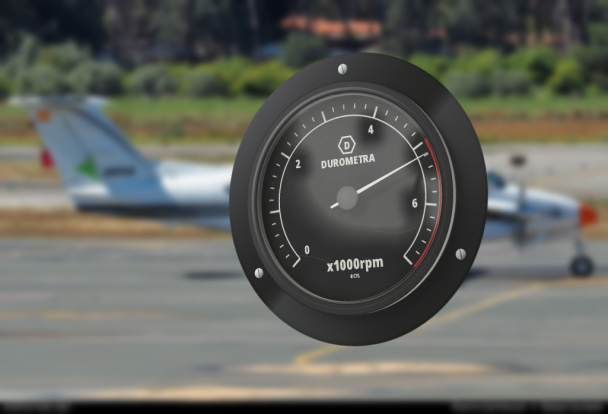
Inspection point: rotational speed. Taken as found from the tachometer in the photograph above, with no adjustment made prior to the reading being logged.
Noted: 5200 rpm
